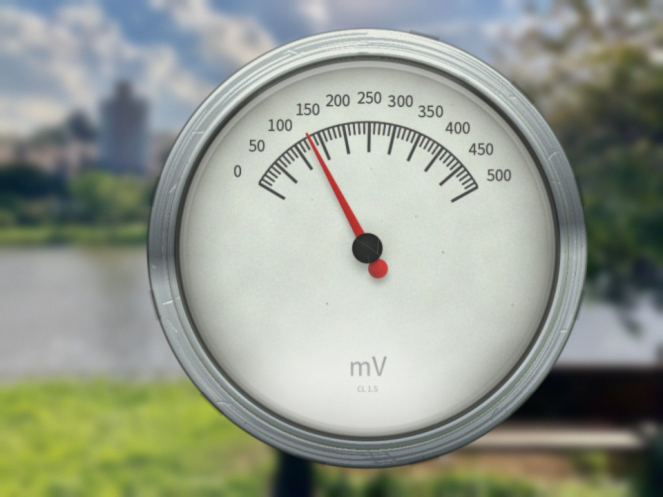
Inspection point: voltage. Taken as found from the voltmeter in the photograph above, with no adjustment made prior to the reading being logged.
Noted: 130 mV
